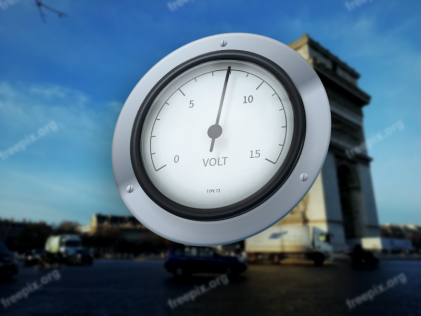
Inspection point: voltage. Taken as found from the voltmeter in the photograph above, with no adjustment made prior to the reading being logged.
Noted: 8 V
